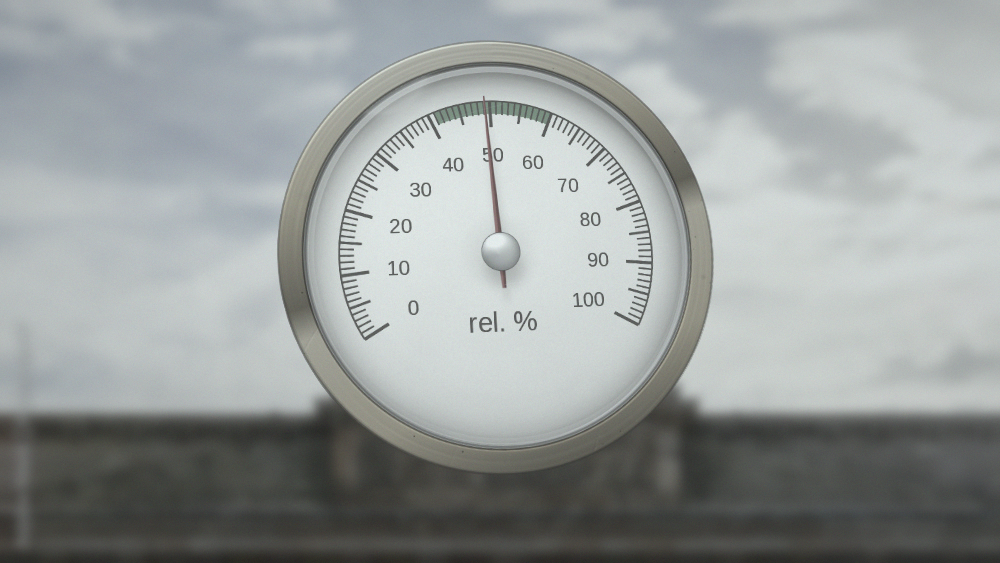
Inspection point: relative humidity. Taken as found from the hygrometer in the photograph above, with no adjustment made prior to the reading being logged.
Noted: 49 %
